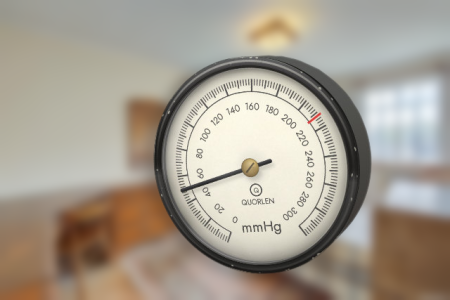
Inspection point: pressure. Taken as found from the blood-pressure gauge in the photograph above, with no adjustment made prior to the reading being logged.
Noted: 50 mmHg
